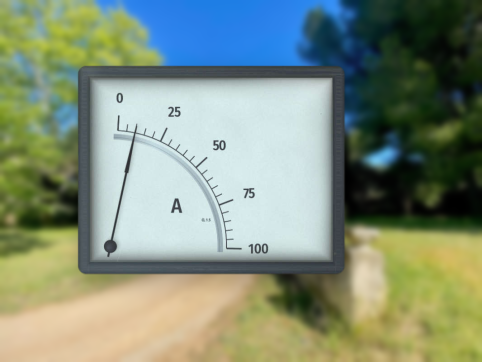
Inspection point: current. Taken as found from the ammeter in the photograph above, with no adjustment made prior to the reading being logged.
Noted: 10 A
